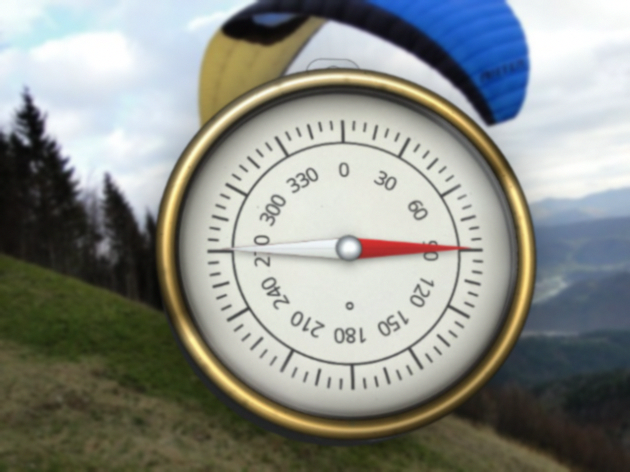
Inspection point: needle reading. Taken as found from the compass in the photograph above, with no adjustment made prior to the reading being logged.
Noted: 90 °
